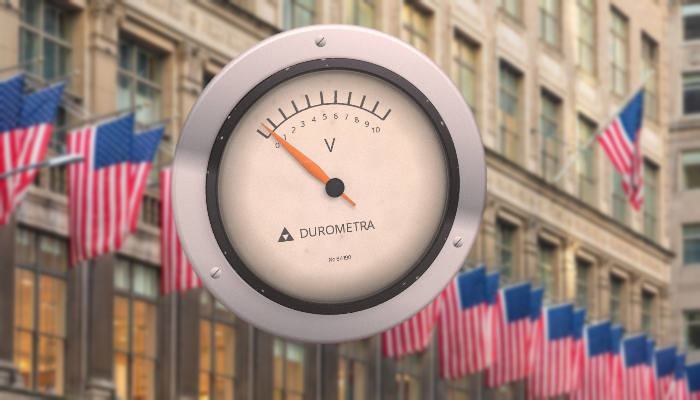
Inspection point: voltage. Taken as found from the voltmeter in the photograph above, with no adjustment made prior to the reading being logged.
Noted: 0.5 V
